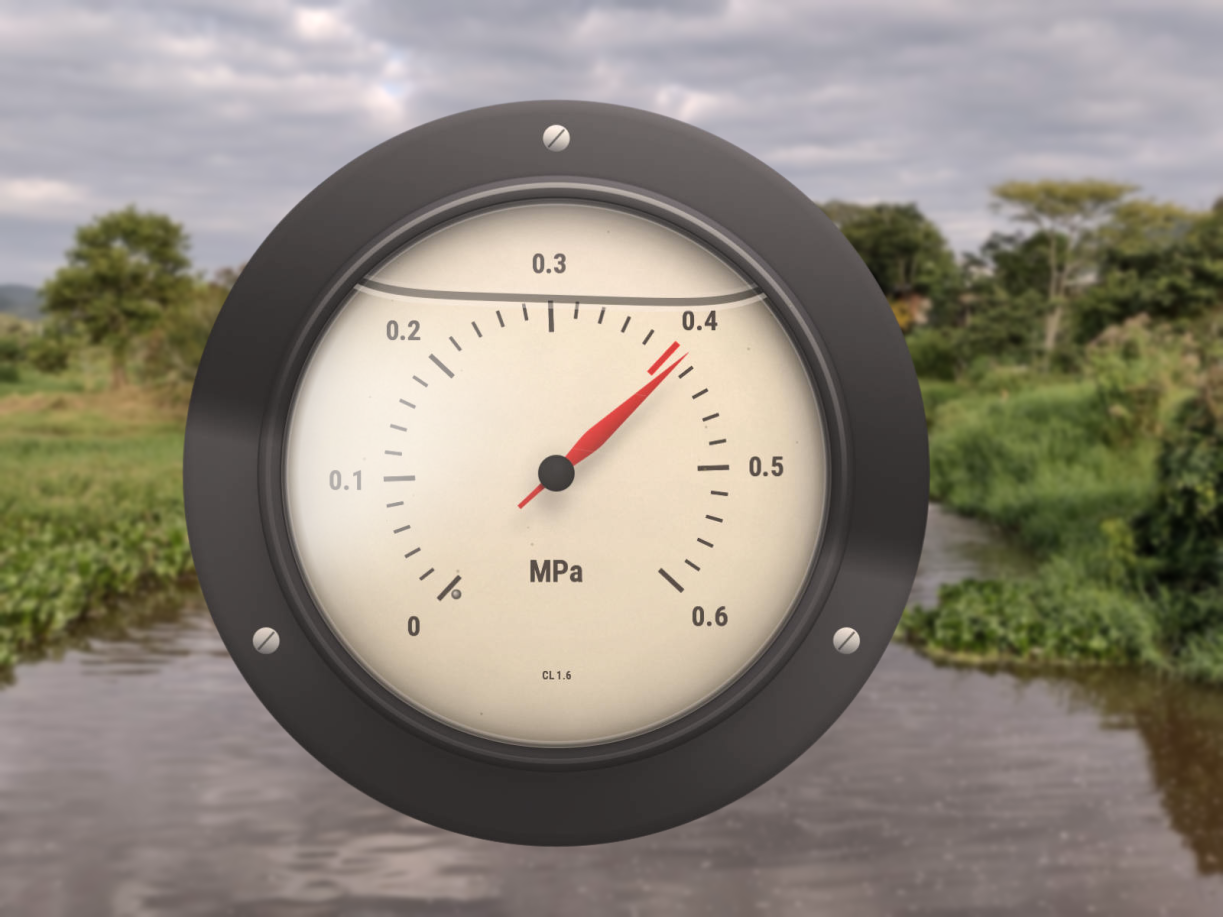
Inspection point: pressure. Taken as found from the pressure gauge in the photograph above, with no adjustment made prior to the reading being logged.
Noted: 0.41 MPa
